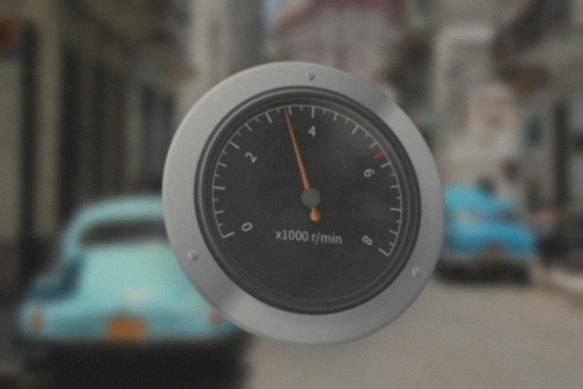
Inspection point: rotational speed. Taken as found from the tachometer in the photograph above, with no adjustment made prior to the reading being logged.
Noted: 3375 rpm
